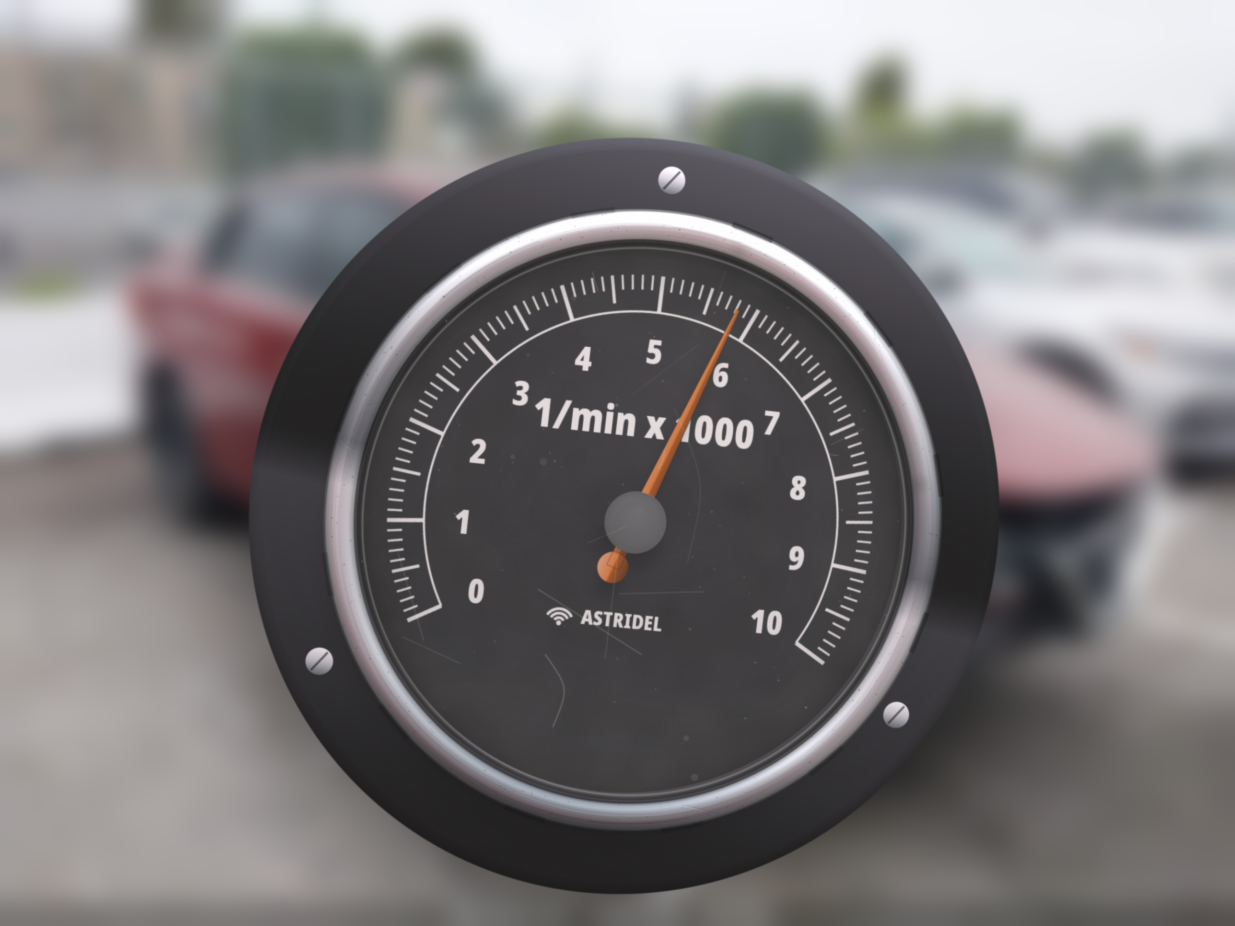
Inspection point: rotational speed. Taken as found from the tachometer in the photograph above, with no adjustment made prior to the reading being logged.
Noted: 5800 rpm
